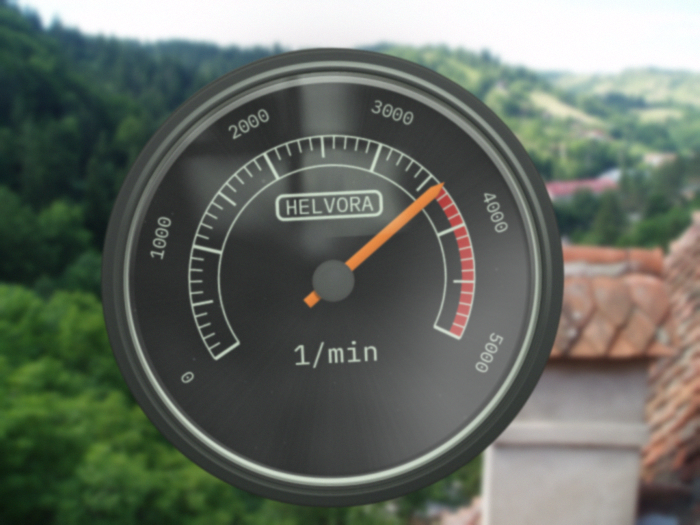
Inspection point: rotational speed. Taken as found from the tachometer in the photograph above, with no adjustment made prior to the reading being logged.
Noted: 3600 rpm
